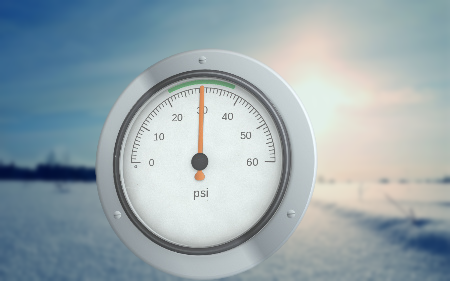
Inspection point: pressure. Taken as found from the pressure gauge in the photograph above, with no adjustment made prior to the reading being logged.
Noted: 30 psi
